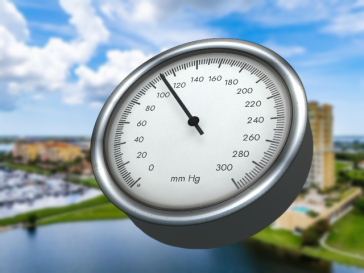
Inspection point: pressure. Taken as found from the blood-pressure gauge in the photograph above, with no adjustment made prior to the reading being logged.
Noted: 110 mmHg
